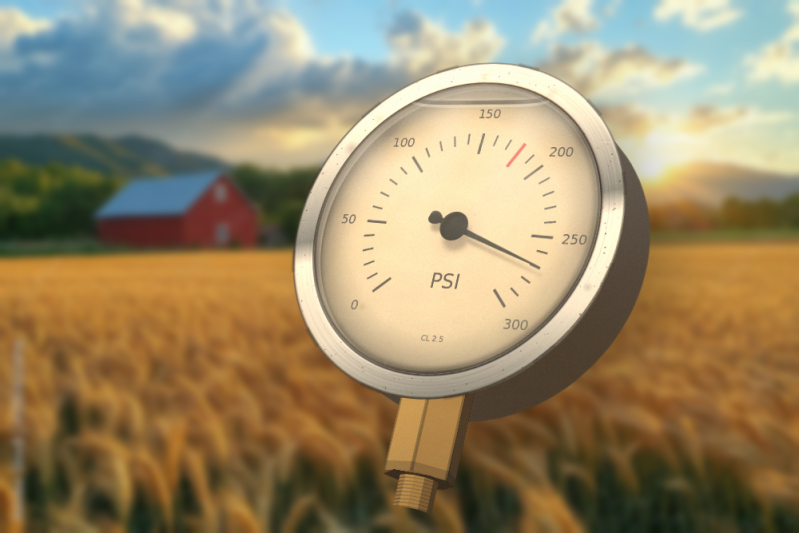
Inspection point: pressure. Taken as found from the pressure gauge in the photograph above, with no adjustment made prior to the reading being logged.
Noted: 270 psi
